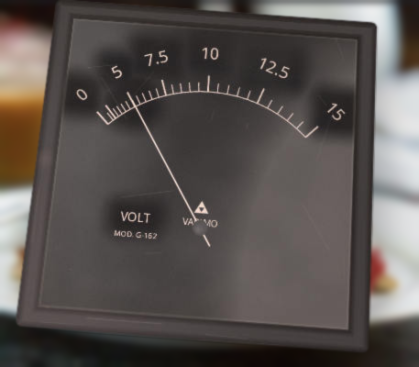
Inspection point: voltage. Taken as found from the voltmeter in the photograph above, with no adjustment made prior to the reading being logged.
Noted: 5 V
